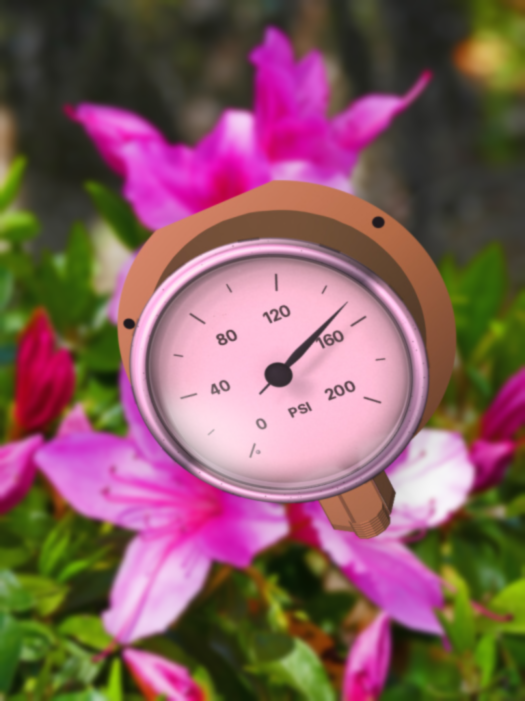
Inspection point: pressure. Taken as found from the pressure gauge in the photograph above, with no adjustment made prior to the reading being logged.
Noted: 150 psi
